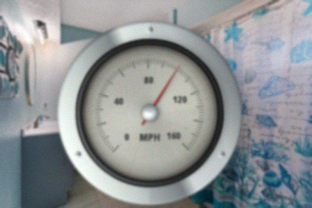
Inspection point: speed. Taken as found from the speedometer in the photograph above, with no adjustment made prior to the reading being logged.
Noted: 100 mph
